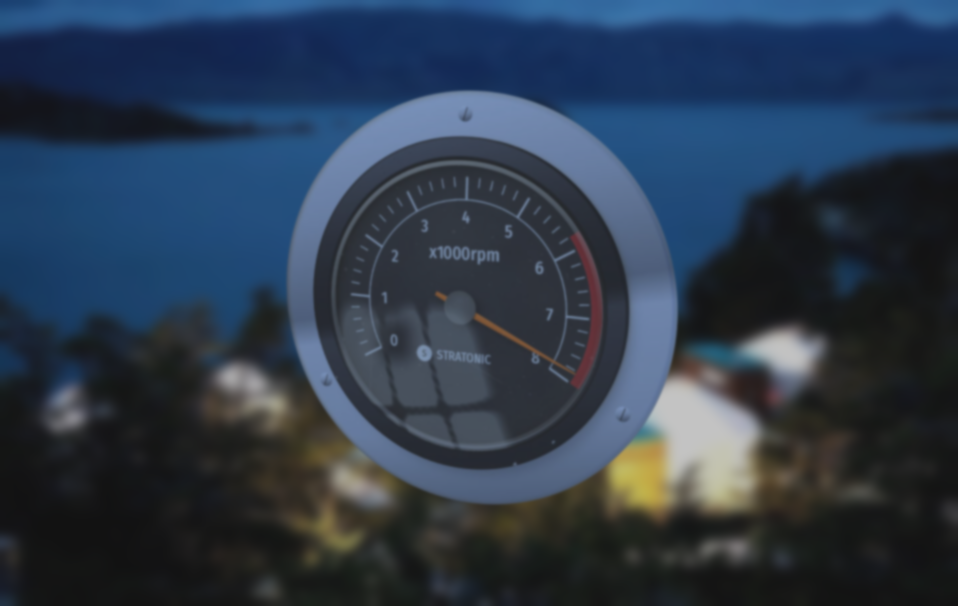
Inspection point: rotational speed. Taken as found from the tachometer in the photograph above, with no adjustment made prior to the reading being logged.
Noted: 7800 rpm
